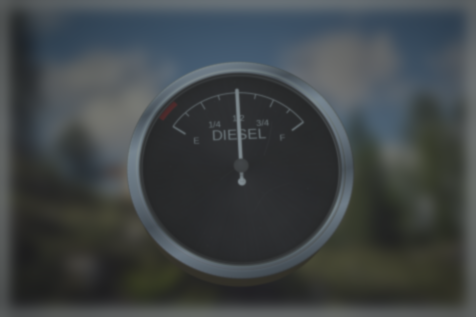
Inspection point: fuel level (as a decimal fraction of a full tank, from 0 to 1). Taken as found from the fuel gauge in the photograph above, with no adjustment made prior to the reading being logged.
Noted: 0.5
